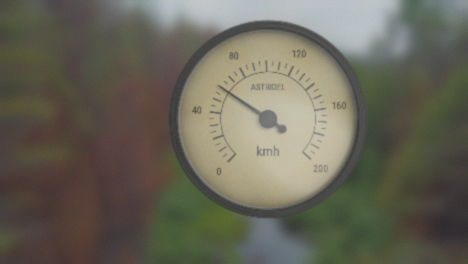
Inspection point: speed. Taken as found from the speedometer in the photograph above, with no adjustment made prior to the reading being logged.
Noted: 60 km/h
